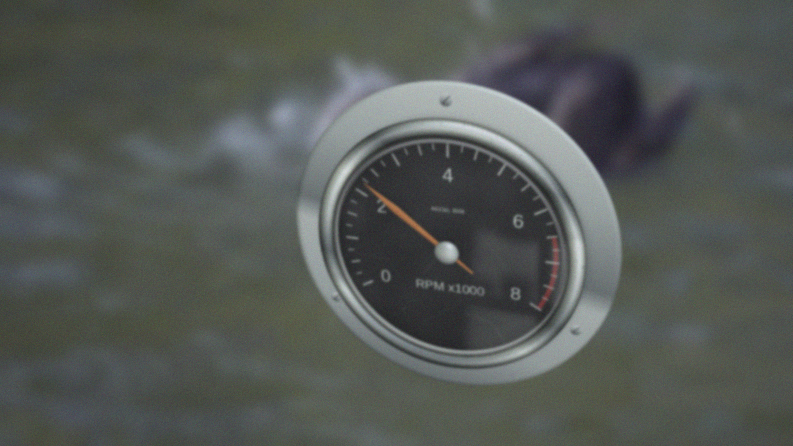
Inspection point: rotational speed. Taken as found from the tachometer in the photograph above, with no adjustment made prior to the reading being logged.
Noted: 2250 rpm
